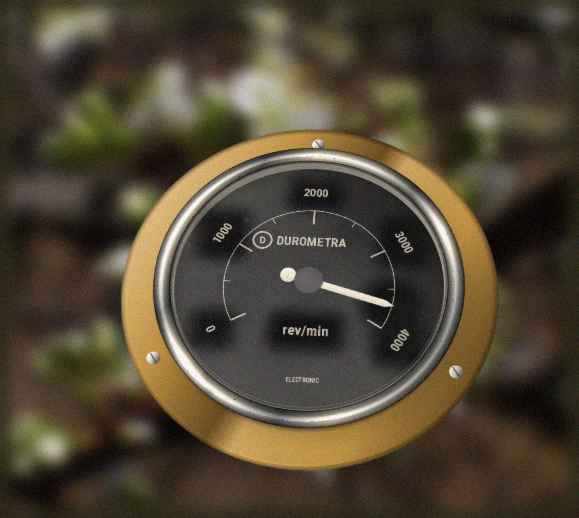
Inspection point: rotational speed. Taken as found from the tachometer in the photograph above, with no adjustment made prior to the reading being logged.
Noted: 3750 rpm
